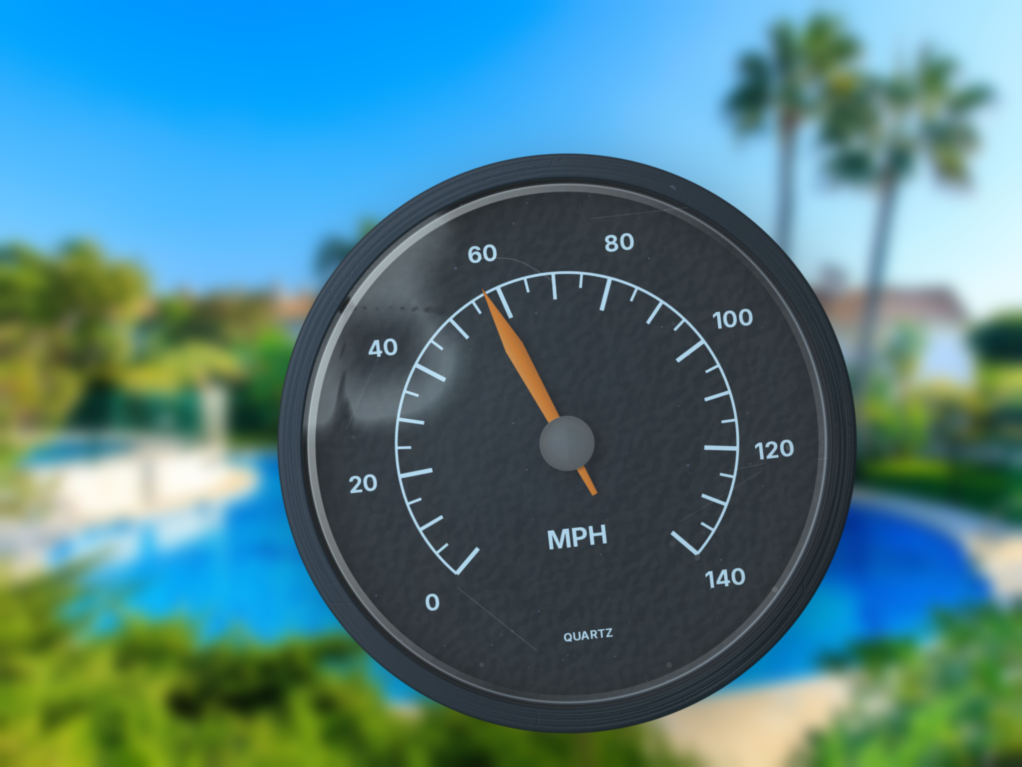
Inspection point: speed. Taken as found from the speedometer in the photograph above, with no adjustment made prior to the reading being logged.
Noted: 57.5 mph
